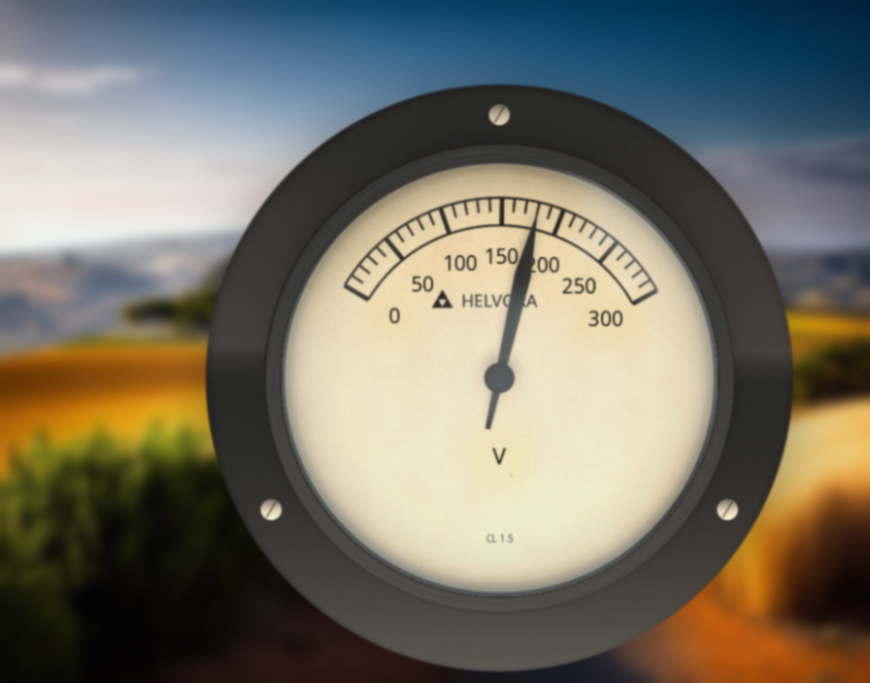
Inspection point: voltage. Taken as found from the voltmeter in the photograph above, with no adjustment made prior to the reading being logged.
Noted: 180 V
